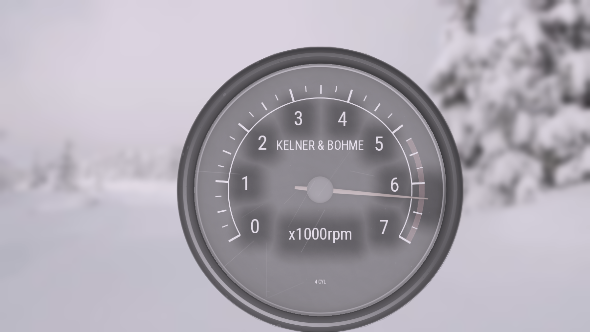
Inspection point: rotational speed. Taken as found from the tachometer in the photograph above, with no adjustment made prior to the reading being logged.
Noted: 6250 rpm
